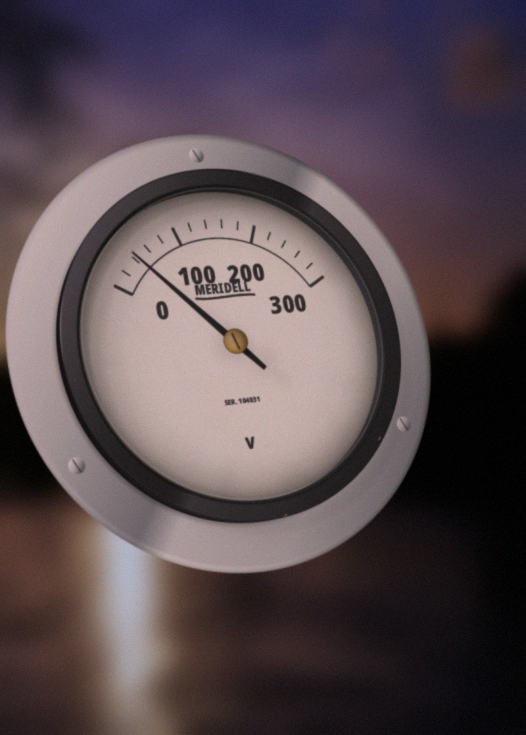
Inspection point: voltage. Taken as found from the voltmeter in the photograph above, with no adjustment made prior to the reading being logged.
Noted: 40 V
